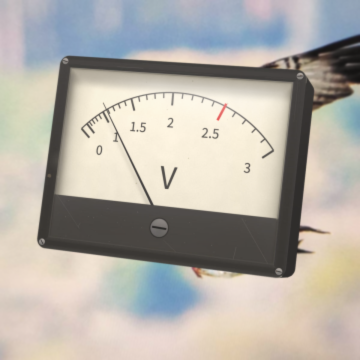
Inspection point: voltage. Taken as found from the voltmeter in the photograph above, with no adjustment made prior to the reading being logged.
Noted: 1.1 V
